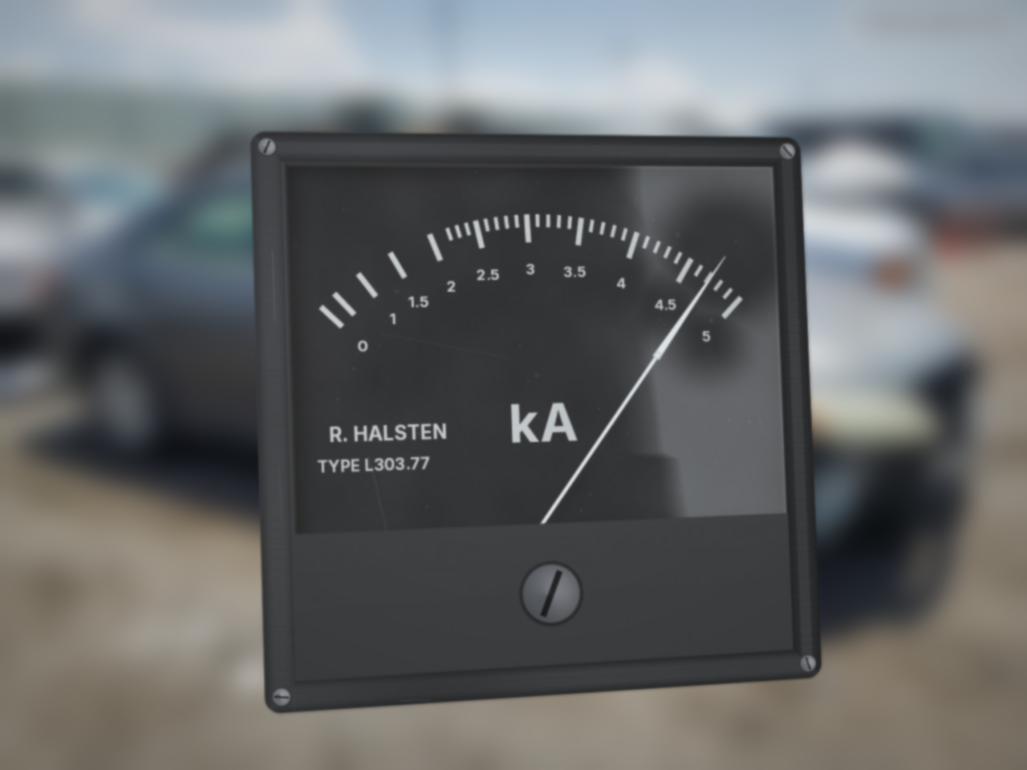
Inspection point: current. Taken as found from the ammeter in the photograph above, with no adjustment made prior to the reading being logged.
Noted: 4.7 kA
